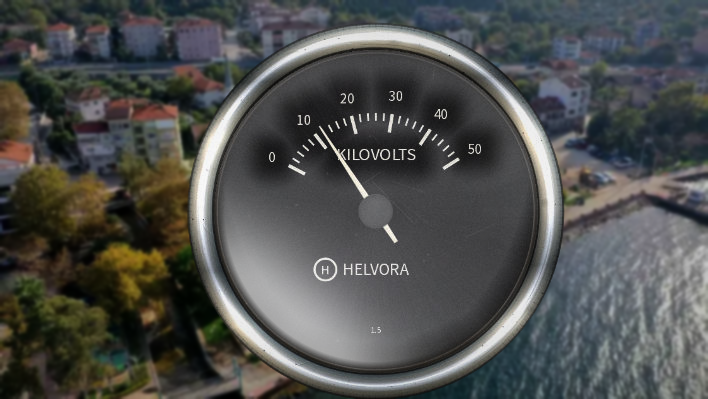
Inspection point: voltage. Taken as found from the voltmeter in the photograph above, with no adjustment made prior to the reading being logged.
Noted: 12 kV
